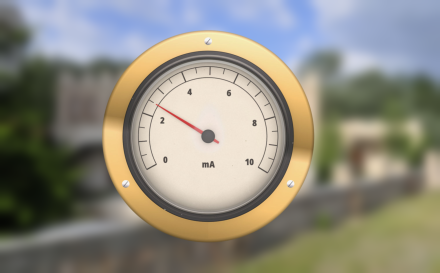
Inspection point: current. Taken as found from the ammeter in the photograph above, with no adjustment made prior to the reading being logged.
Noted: 2.5 mA
